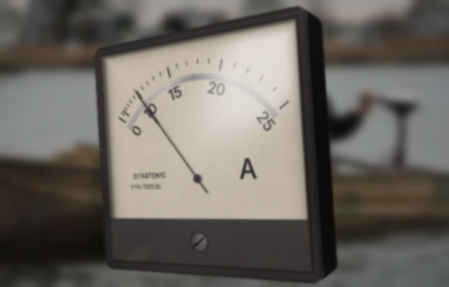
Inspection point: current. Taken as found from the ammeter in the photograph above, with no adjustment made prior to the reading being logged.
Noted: 10 A
